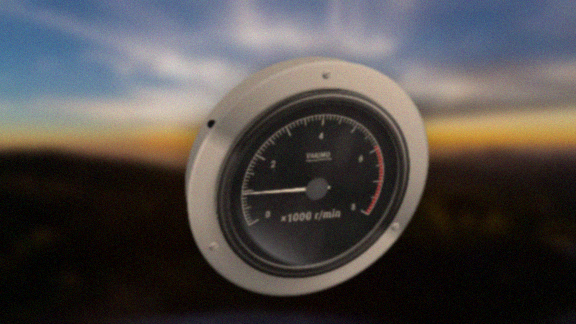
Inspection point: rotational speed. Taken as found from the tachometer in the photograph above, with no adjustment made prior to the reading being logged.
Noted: 1000 rpm
